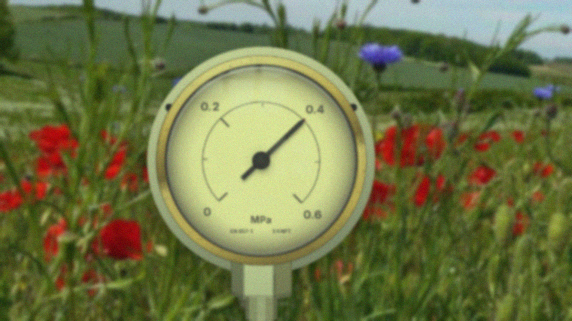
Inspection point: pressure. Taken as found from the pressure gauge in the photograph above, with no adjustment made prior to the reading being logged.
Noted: 0.4 MPa
